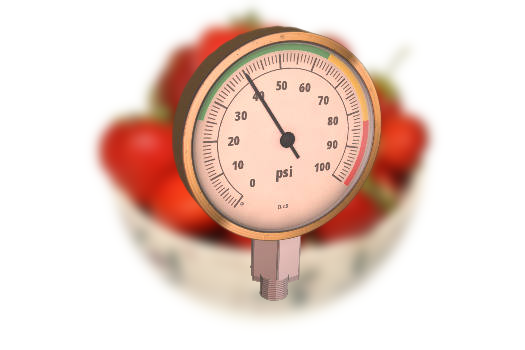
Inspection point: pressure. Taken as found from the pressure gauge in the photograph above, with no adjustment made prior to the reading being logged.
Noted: 40 psi
